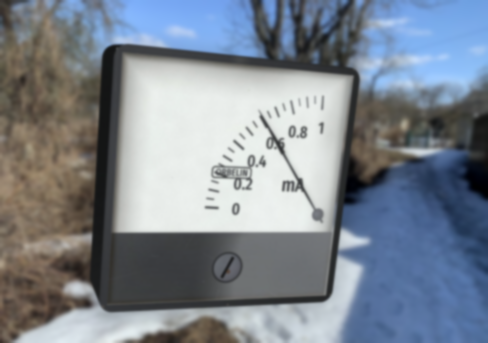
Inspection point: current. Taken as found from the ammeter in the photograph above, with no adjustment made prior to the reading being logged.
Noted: 0.6 mA
